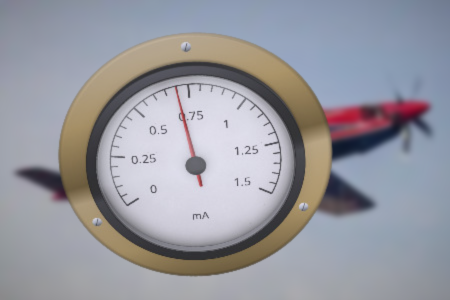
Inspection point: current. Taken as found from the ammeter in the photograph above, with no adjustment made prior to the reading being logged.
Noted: 0.7 mA
